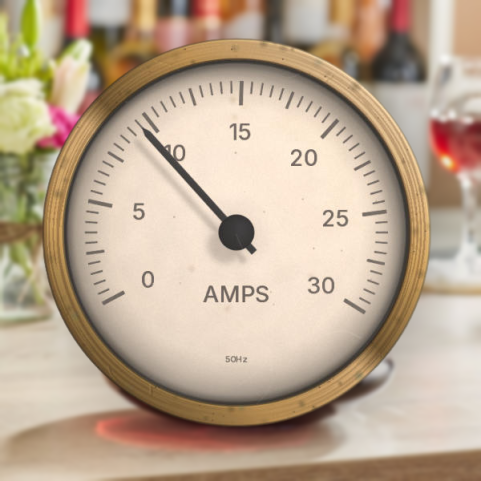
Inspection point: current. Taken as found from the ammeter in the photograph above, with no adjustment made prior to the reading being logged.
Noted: 9.5 A
